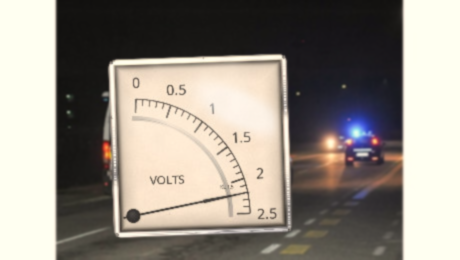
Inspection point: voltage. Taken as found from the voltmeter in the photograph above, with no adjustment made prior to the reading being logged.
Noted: 2.2 V
